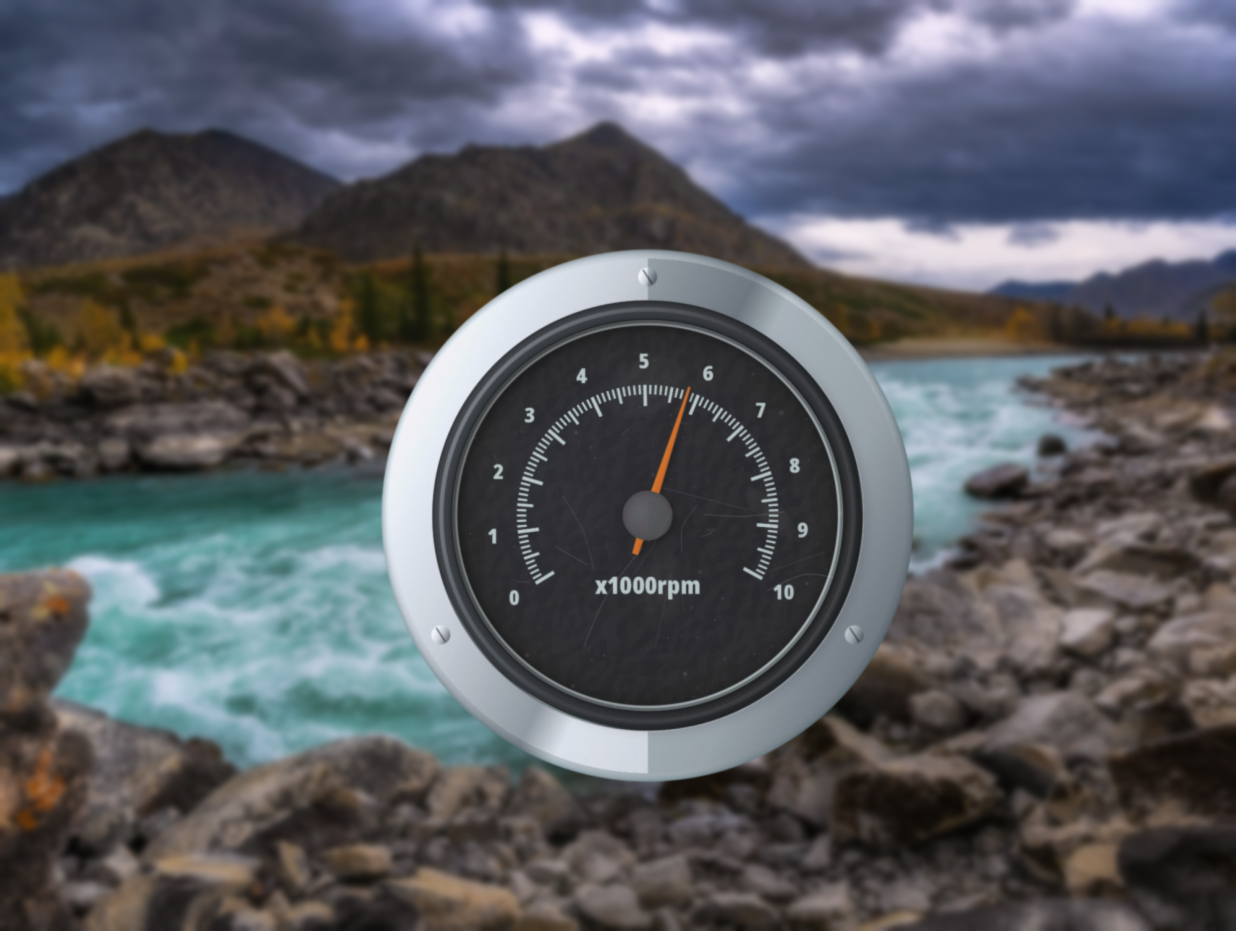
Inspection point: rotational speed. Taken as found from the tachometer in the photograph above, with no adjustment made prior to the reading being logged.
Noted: 5800 rpm
